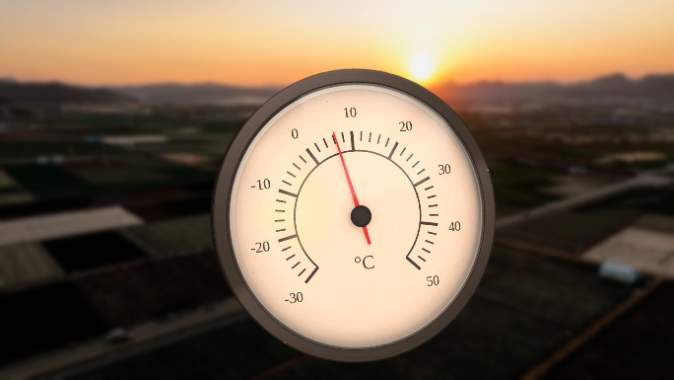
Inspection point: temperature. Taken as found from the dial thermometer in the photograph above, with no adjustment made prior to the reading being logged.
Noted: 6 °C
